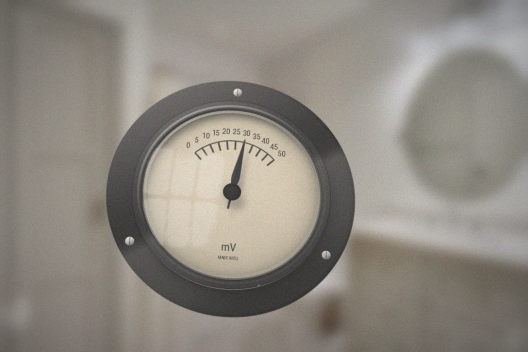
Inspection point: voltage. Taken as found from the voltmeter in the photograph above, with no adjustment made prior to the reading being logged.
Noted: 30 mV
